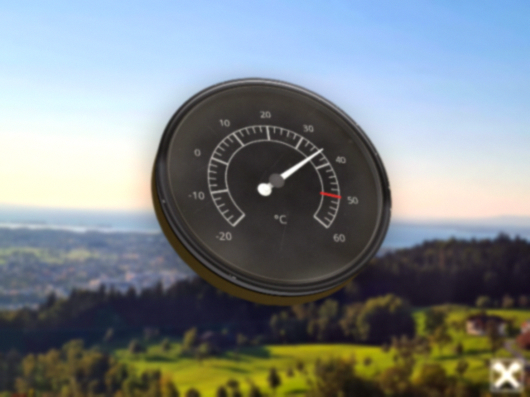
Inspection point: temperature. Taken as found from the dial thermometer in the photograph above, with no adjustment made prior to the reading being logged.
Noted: 36 °C
